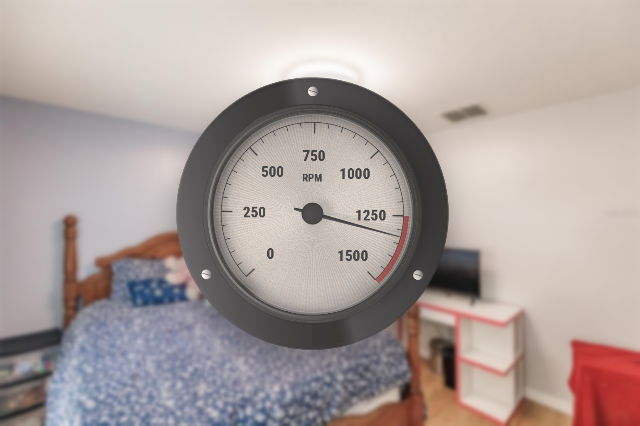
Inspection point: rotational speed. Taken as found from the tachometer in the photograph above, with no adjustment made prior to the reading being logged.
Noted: 1325 rpm
